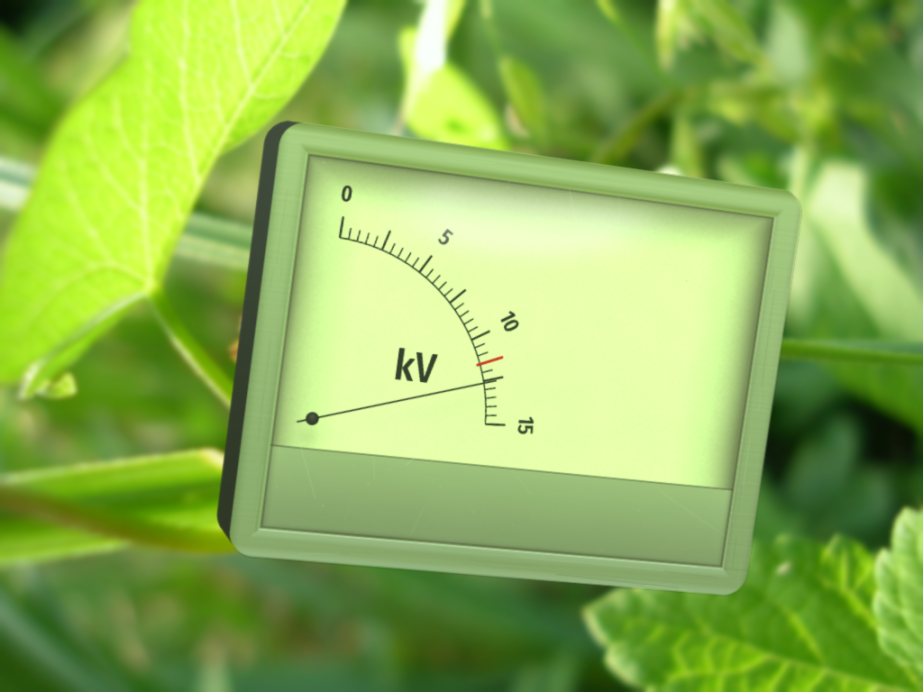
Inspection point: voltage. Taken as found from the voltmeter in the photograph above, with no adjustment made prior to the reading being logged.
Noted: 12.5 kV
